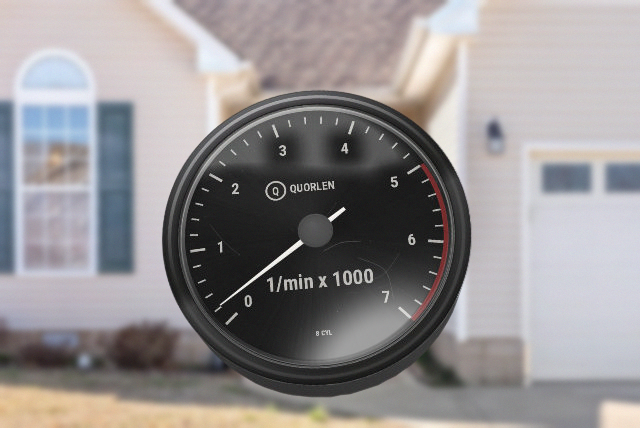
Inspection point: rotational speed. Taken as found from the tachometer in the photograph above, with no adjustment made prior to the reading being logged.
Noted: 200 rpm
